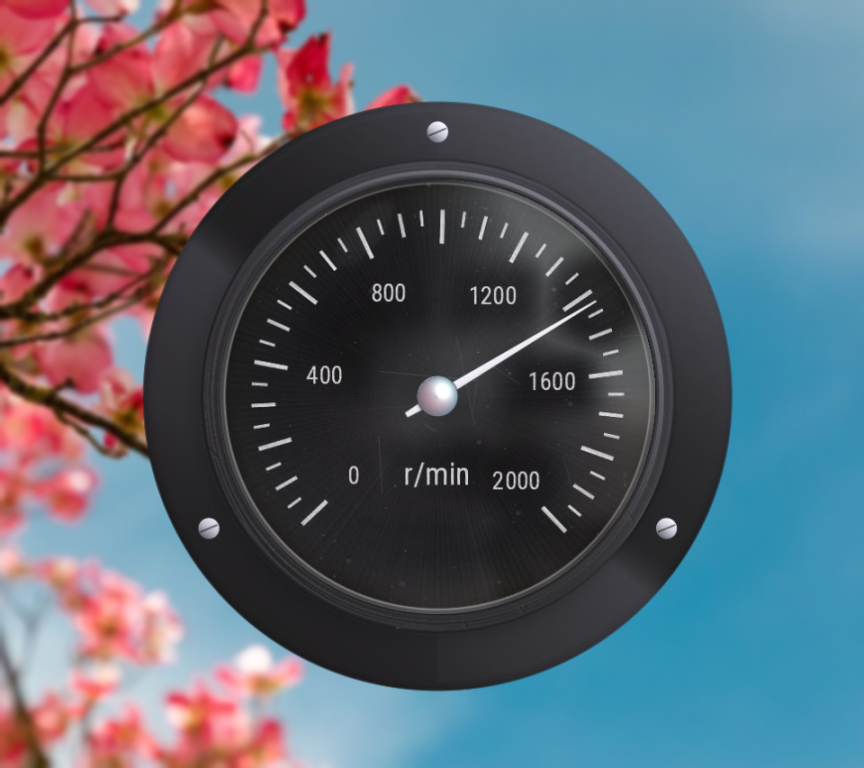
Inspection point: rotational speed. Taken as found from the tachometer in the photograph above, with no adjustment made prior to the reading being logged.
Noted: 1425 rpm
